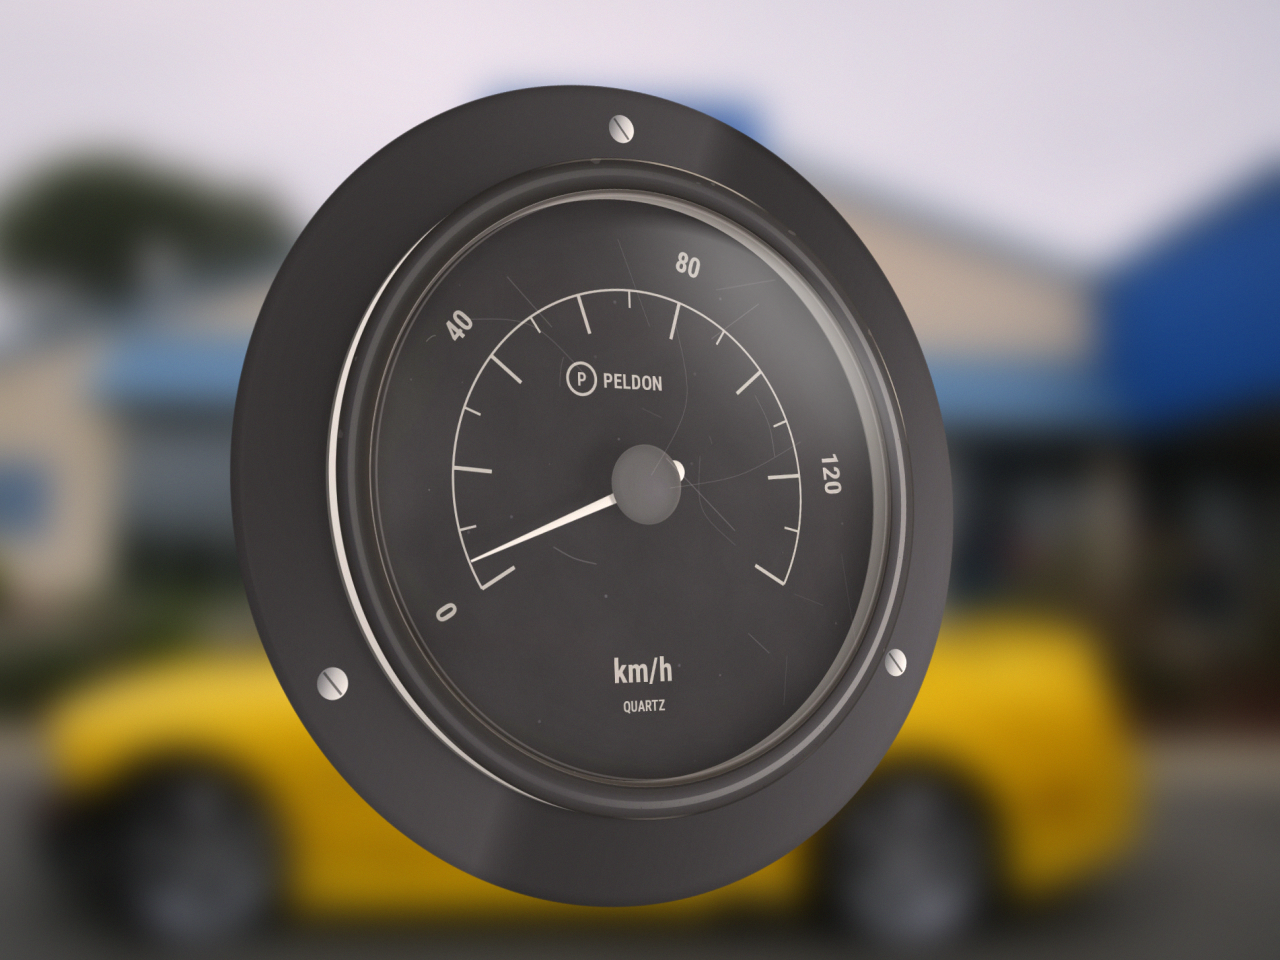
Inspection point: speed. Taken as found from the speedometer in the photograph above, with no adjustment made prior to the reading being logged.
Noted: 5 km/h
